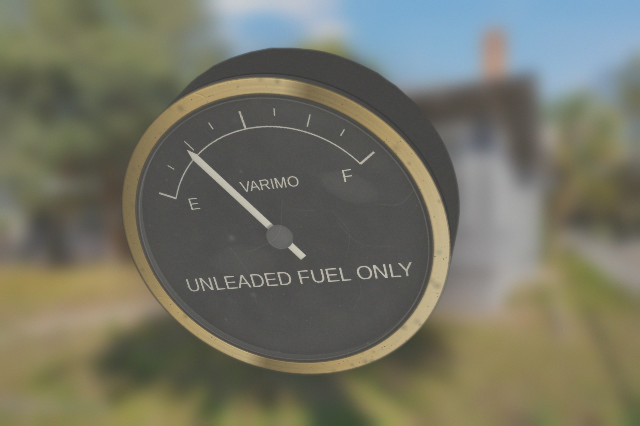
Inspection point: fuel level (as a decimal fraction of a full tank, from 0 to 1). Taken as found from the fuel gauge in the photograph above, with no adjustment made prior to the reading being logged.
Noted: 0.25
